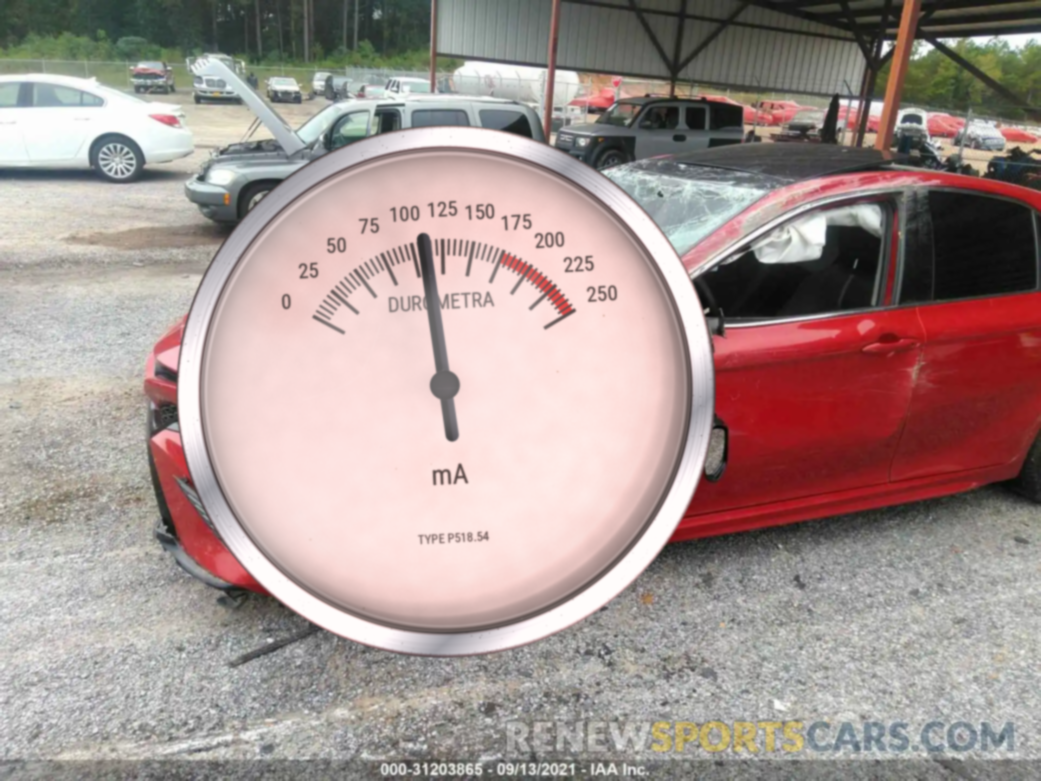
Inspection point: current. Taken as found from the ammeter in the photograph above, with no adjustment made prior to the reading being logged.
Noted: 110 mA
